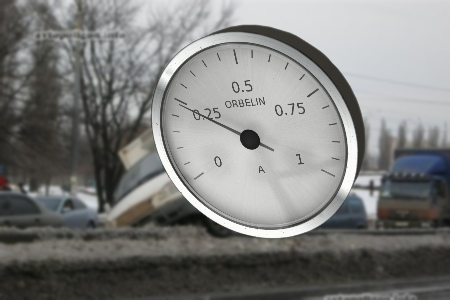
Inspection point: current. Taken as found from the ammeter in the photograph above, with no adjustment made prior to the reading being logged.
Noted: 0.25 A
